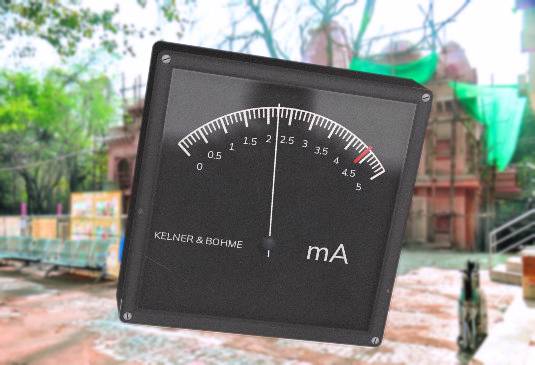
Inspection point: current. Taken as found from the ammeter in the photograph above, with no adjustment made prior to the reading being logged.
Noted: 2.2 mA
